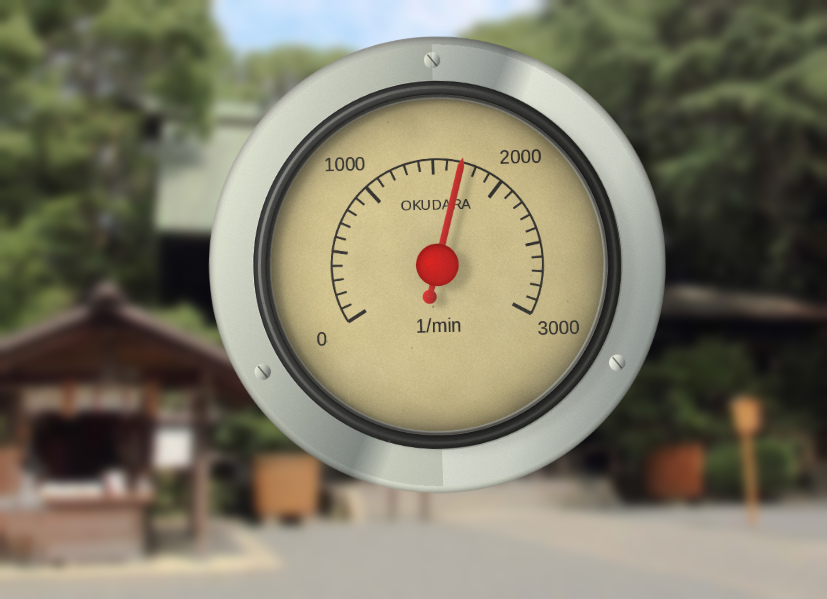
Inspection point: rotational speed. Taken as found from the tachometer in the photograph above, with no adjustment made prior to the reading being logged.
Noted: 1700 rpm
